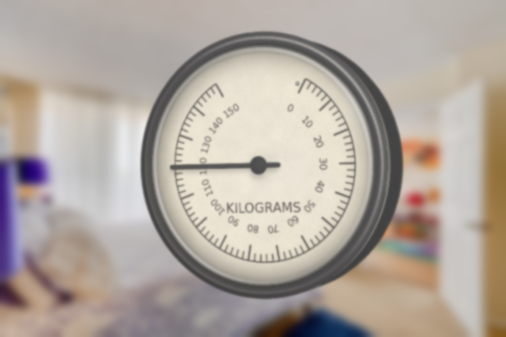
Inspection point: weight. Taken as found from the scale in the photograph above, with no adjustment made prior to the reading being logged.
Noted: 120 kg
